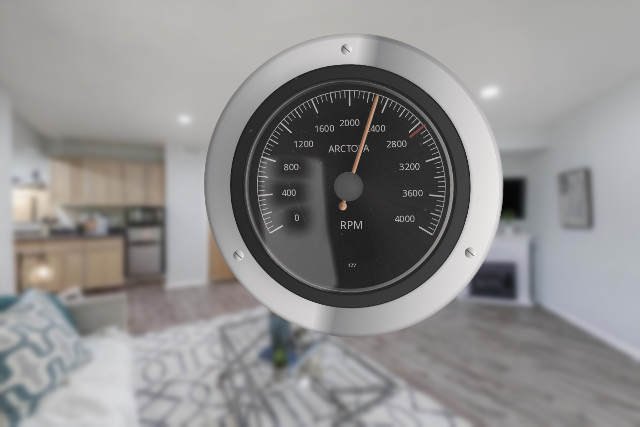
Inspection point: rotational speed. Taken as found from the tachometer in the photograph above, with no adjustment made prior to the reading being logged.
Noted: 2300 rpm
